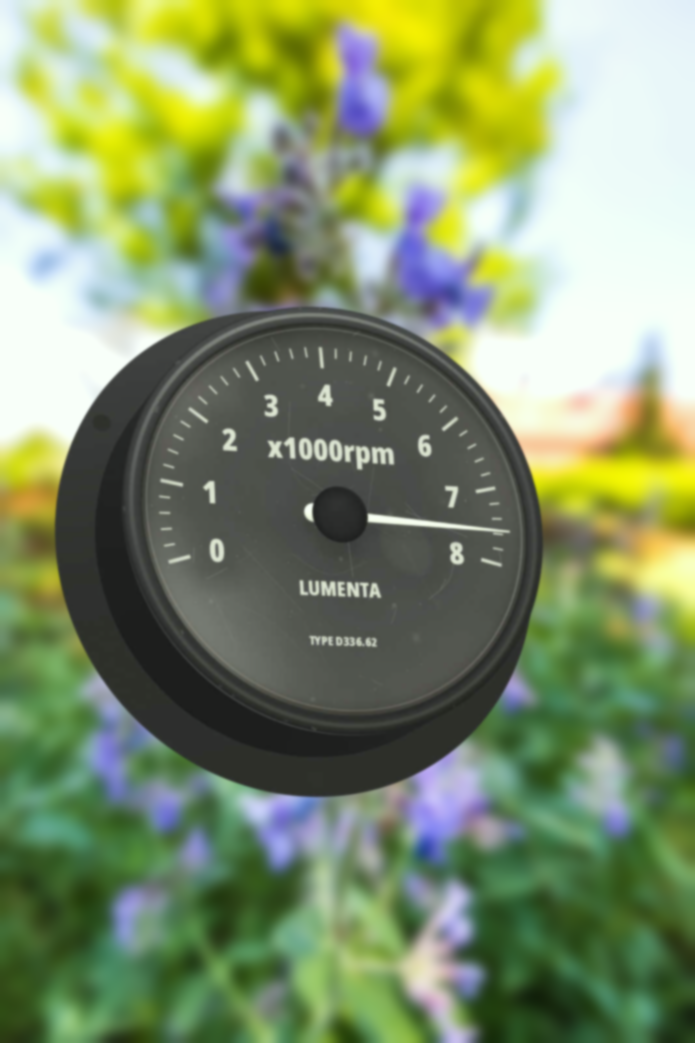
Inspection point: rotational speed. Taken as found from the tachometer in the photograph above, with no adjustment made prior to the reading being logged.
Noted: 7600 rpm
